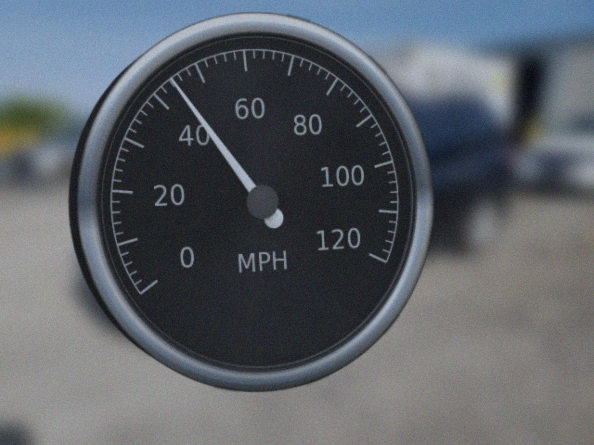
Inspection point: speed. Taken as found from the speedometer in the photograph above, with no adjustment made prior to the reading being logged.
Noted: 44 mph
